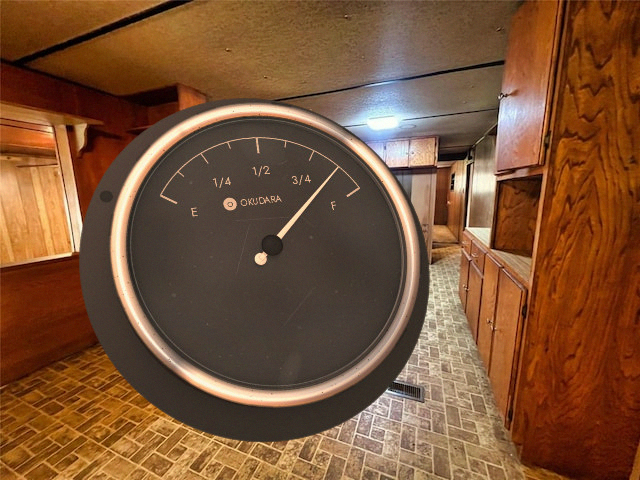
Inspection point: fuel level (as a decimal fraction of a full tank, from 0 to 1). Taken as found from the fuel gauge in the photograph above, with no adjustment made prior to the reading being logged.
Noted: 0.875
